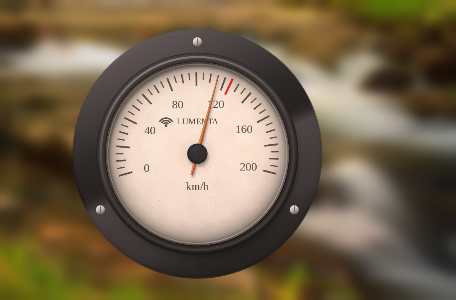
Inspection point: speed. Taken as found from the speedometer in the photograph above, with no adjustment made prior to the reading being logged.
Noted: 115 km/h
